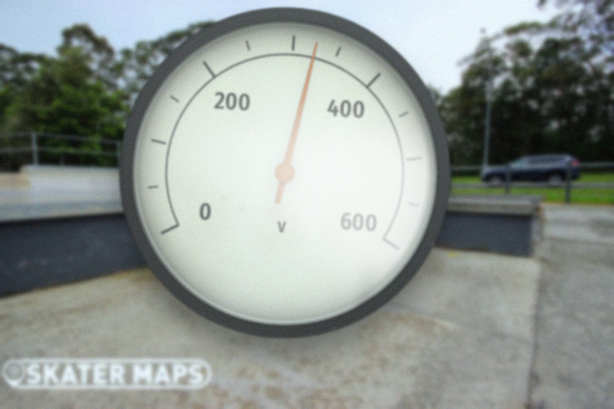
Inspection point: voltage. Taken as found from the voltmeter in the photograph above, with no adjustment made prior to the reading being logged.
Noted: 325 V
